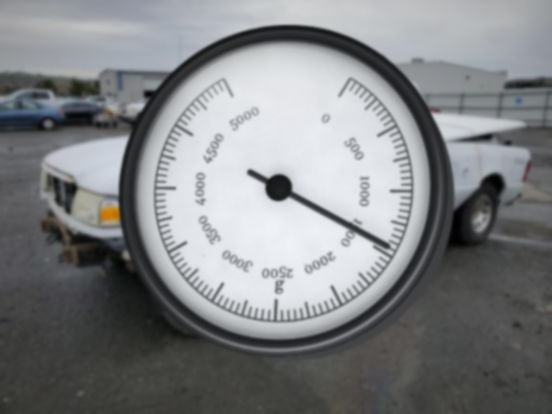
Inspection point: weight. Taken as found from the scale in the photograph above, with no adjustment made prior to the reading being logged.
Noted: 1450 g
